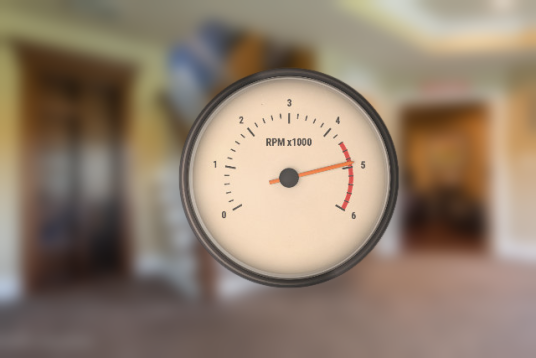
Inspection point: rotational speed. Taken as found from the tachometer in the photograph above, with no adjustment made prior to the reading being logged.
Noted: 4900 rpm
